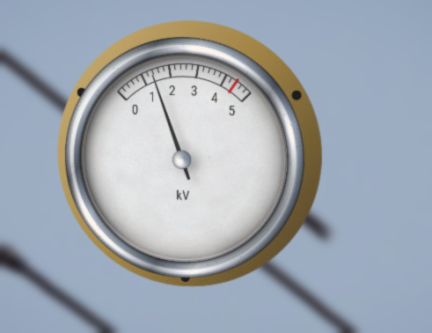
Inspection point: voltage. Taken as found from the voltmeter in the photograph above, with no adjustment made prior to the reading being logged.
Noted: 1.4 kV
